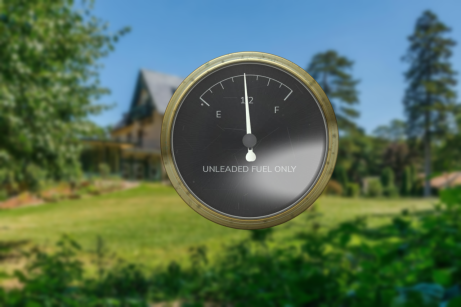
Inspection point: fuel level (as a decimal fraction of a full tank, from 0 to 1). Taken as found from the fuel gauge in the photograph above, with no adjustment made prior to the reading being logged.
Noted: 0.5
